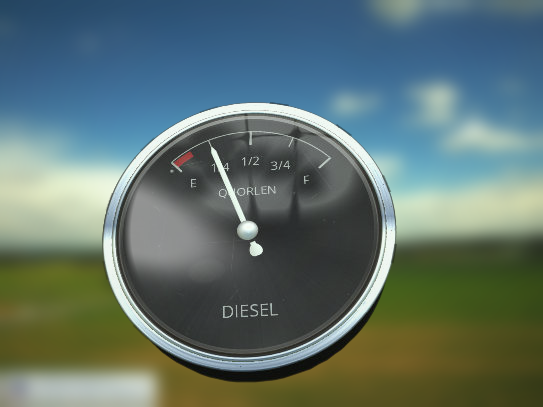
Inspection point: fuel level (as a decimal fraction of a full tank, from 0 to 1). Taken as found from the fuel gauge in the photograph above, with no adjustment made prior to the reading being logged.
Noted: 0.25
